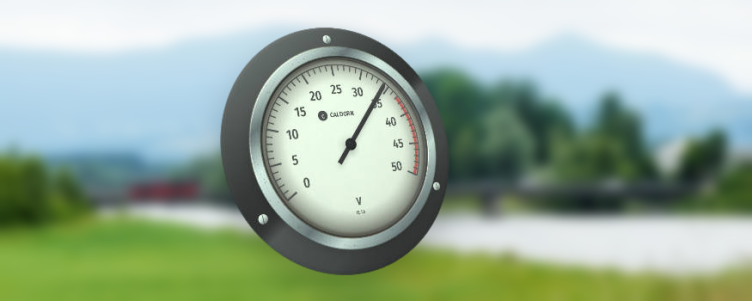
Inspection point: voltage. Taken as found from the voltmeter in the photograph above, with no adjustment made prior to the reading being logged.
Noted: 34 V
